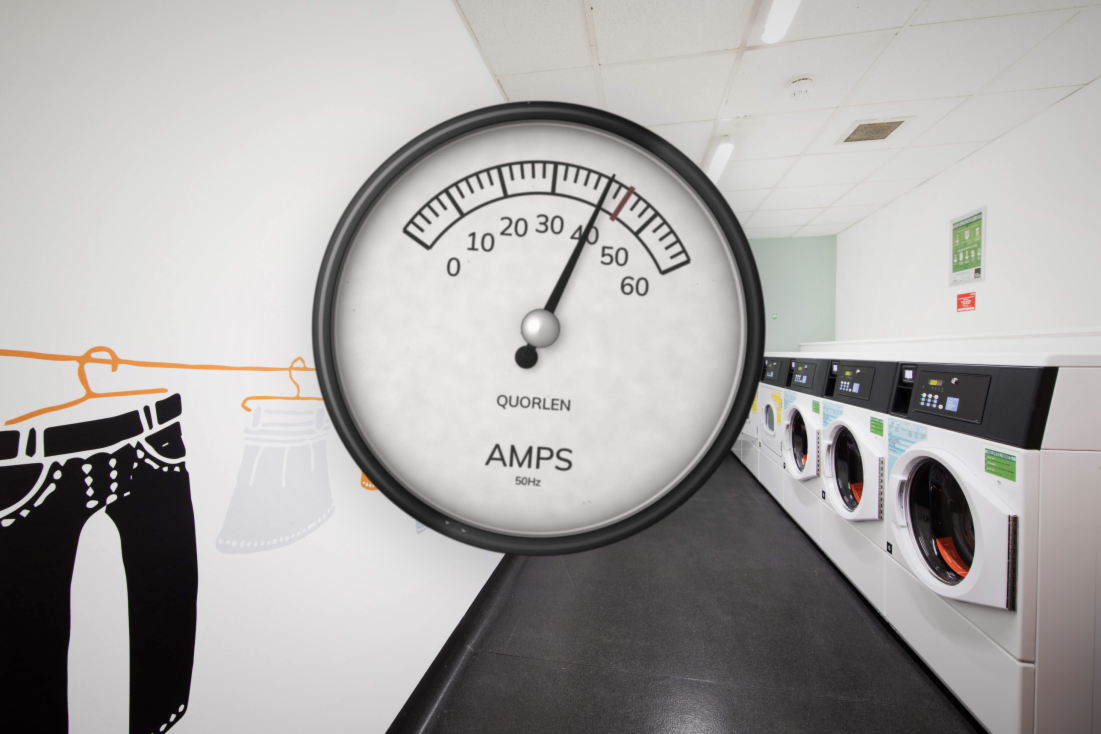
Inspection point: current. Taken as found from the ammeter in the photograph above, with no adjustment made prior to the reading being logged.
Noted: 40 A
